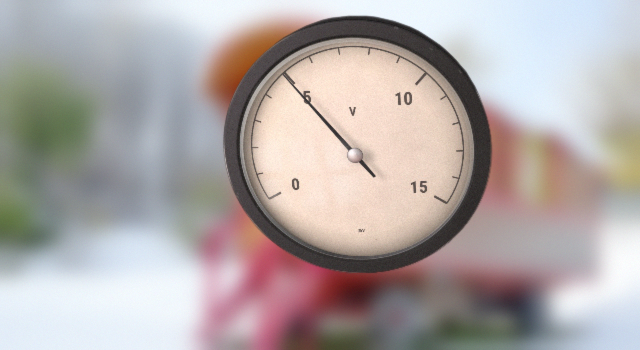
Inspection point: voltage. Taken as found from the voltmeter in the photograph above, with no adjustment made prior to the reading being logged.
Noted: 5 V
